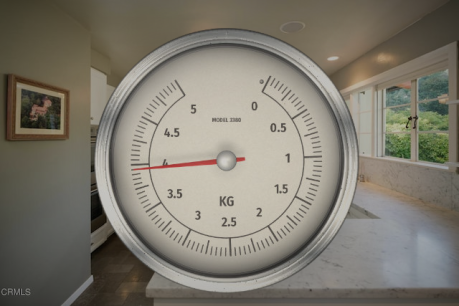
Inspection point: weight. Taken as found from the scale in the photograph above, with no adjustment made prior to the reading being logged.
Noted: 3.95 kg
